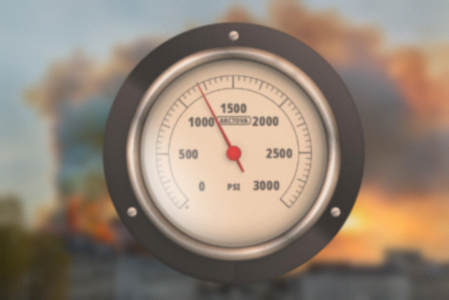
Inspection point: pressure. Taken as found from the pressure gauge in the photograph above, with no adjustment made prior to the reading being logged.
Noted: 1200 psi
